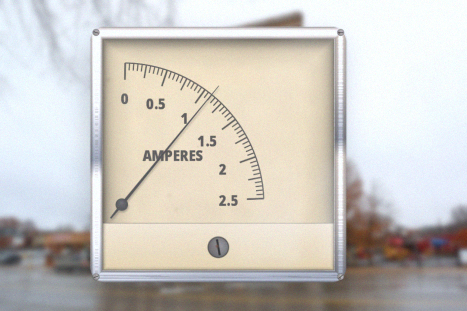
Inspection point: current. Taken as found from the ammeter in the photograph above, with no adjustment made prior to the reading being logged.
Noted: 1.1 A
